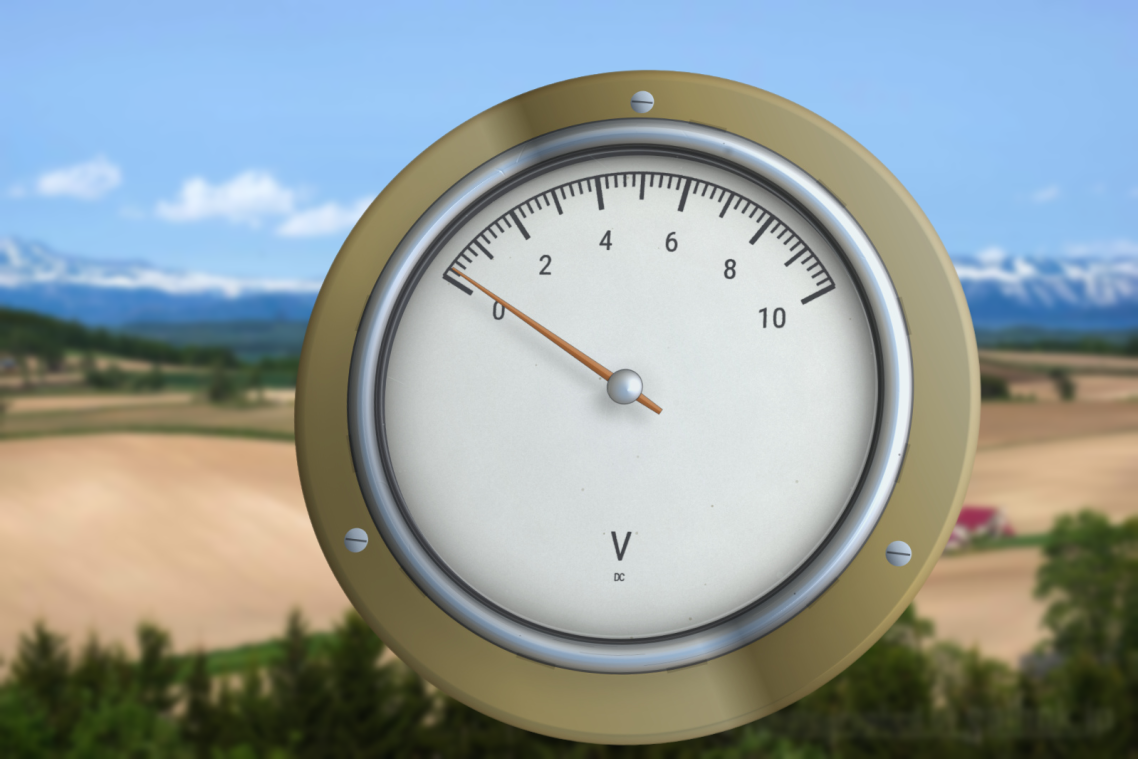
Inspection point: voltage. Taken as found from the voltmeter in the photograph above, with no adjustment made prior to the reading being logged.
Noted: 0.2 V
